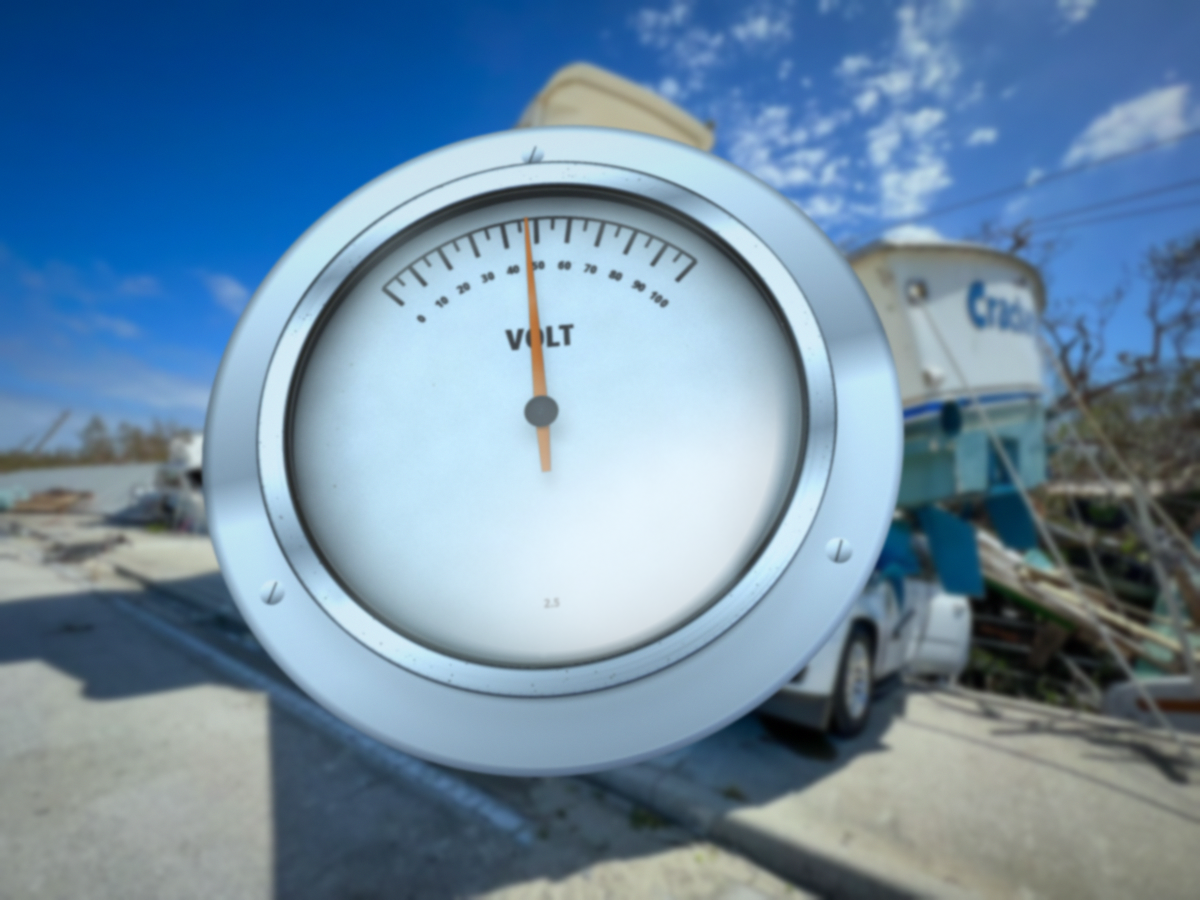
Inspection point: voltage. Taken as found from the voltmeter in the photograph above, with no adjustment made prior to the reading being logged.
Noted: 47.5 V
